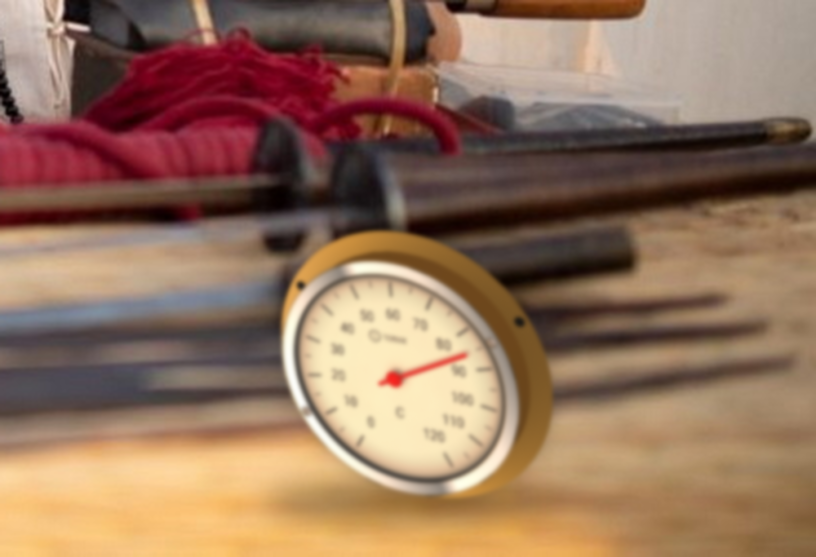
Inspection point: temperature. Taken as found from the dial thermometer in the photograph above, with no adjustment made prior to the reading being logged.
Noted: 85 °C
